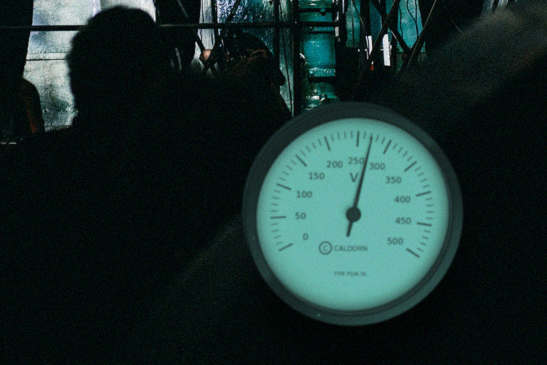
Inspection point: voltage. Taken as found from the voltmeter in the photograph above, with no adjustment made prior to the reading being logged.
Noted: 270 V
